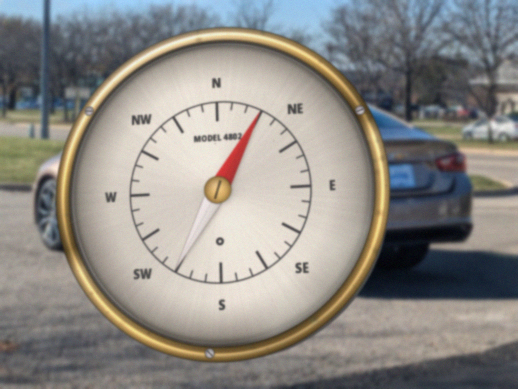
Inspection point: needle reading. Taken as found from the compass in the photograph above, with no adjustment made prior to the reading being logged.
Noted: 30 °
